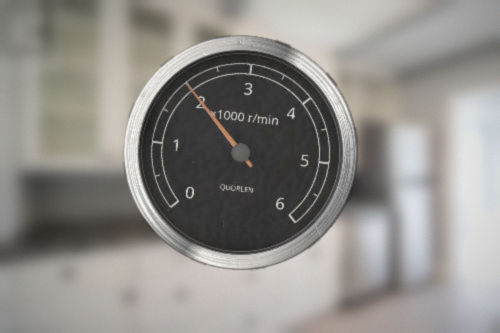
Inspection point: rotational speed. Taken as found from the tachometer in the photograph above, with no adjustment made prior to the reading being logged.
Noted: 2000 rpm
